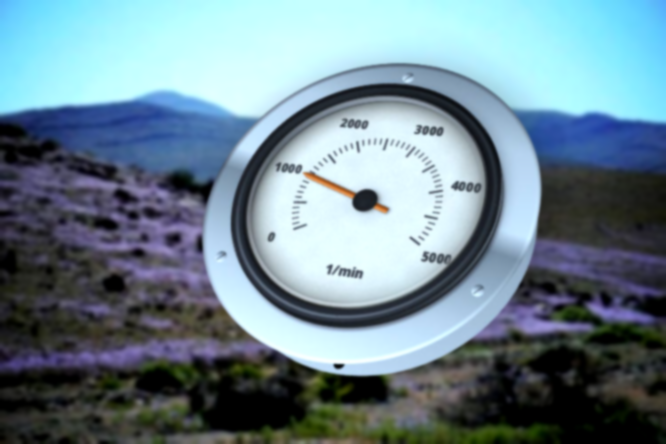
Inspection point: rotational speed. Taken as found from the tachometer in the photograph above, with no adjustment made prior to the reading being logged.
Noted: 1000 rpm
